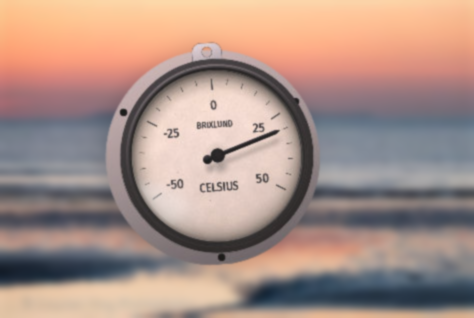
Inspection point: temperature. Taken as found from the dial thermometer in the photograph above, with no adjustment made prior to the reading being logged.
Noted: 30 °C
